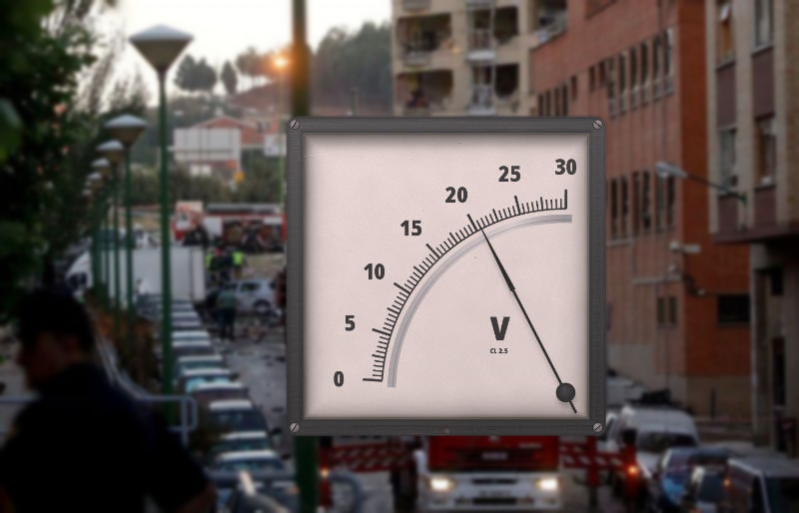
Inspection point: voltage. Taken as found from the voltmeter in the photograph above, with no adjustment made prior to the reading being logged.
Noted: 20.5 V
